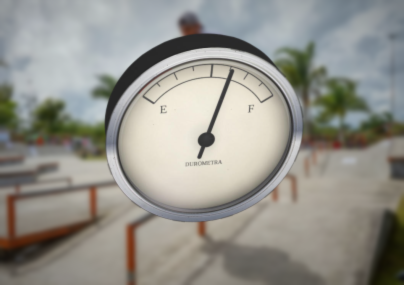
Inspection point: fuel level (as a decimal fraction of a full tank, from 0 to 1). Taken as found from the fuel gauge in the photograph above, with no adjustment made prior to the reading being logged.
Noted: 0.625
